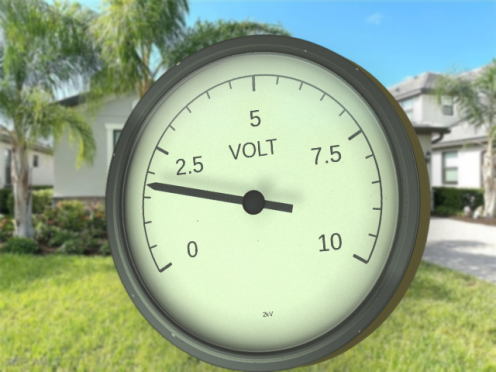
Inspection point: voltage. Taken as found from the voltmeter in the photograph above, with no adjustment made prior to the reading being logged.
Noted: 1.75 V
